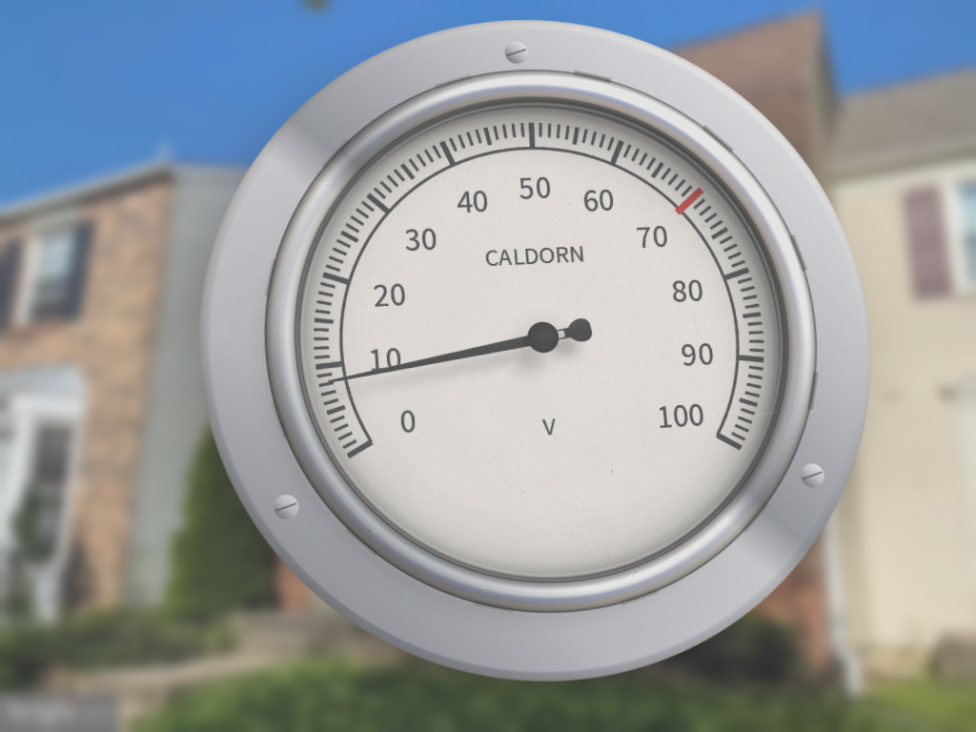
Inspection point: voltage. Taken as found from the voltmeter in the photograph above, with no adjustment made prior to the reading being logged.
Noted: 8 V
